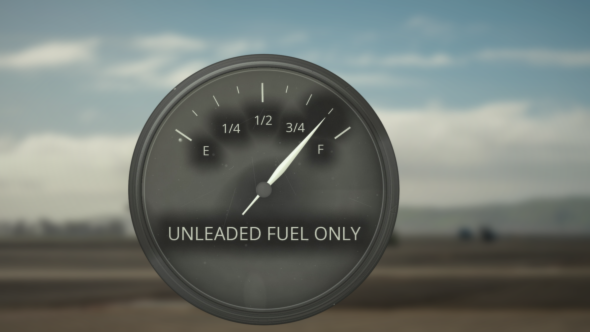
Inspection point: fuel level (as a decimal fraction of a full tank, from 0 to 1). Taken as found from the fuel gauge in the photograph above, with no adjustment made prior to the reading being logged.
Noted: 0.875
